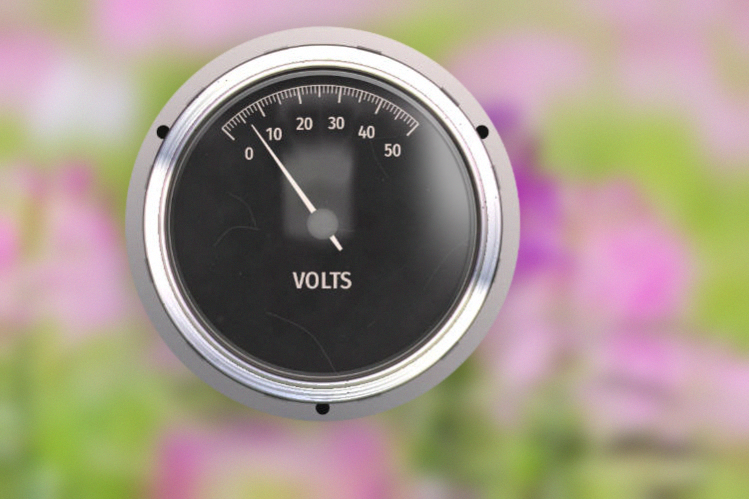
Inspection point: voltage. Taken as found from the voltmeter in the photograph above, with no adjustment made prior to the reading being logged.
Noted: 6 V
